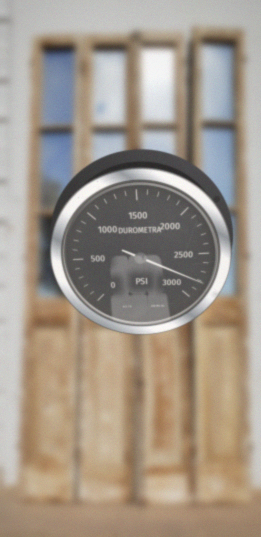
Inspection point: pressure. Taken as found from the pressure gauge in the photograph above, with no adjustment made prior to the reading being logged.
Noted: 2800 psi
